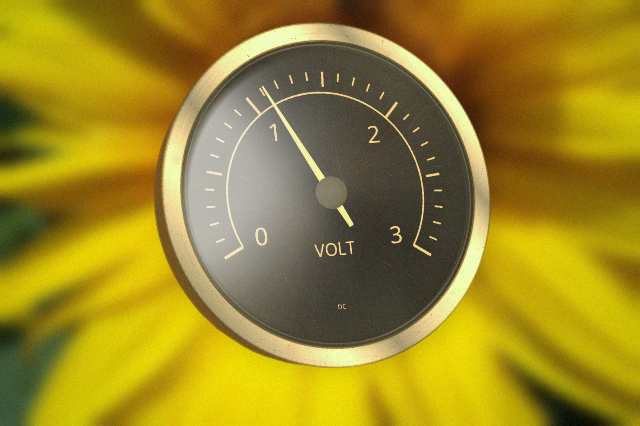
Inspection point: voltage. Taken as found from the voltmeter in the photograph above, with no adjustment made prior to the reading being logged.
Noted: 1.1 V
